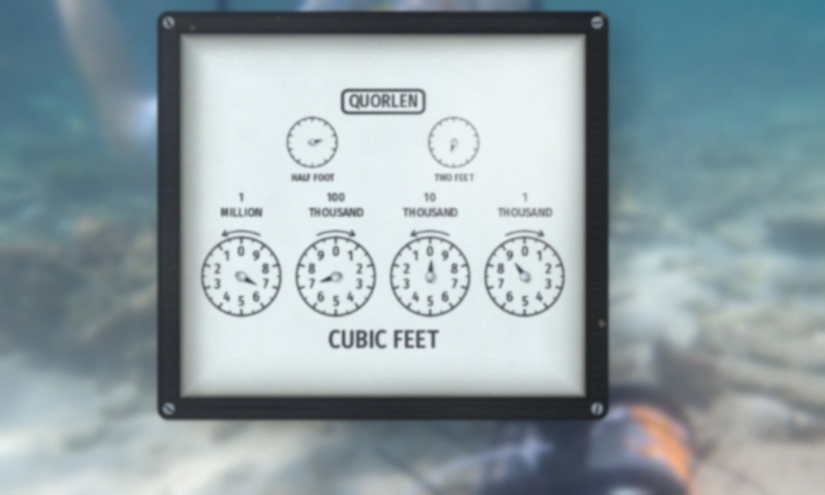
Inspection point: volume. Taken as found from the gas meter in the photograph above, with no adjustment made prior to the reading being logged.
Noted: 669900 ft³
